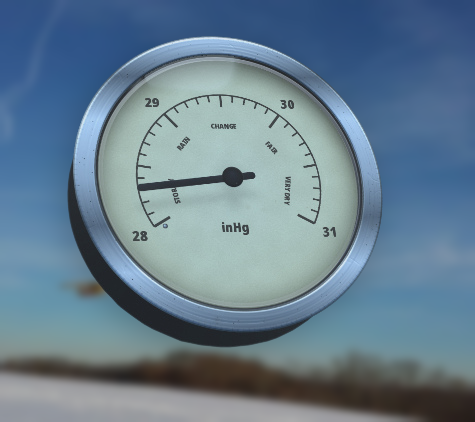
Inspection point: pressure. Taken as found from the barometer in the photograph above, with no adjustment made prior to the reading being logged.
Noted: 28.3 inHg
